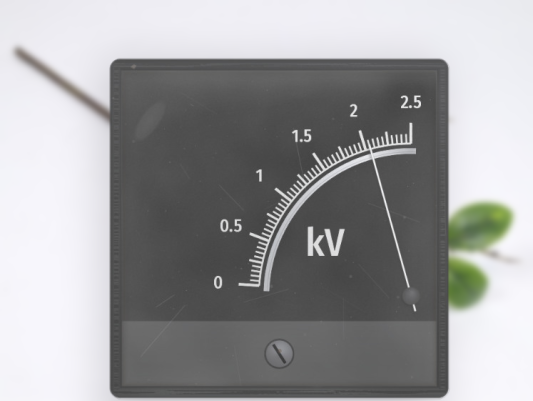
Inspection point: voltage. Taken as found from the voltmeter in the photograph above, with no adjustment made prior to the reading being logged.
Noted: 2.05 kV
